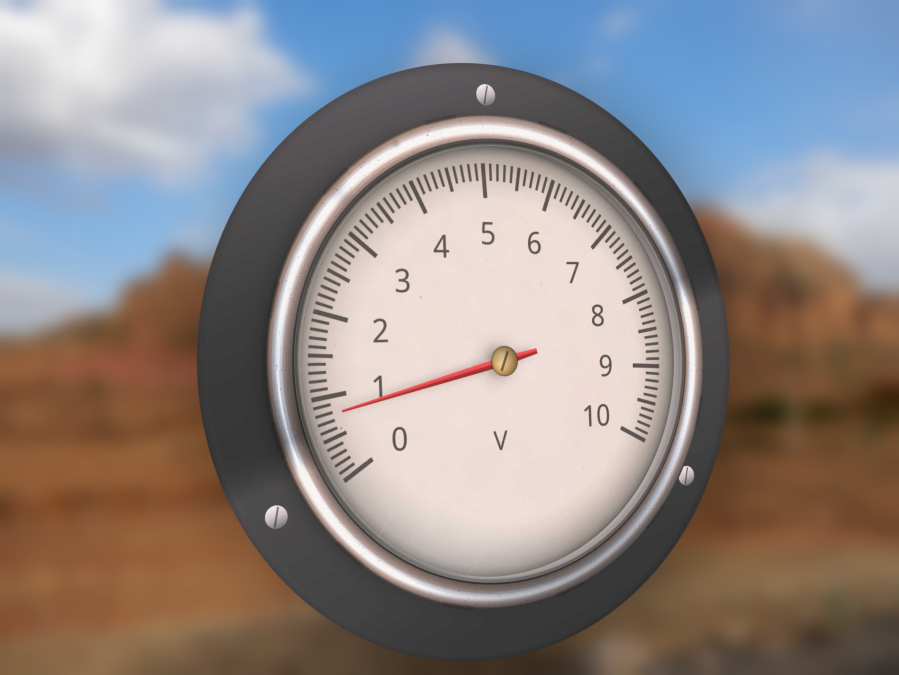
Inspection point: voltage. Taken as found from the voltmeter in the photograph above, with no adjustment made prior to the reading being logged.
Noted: 0.8 V
